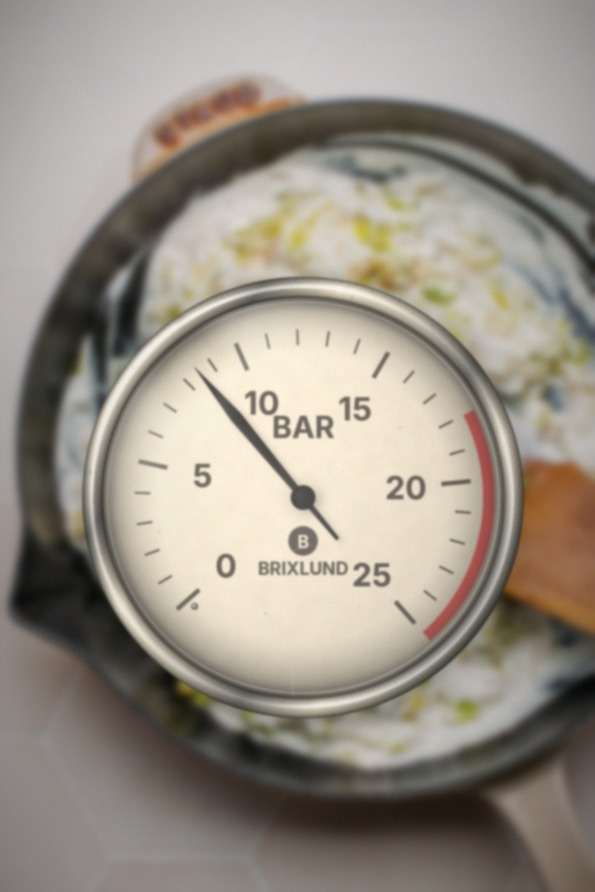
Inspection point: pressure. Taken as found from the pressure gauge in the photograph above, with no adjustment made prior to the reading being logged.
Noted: 8.5 bar
